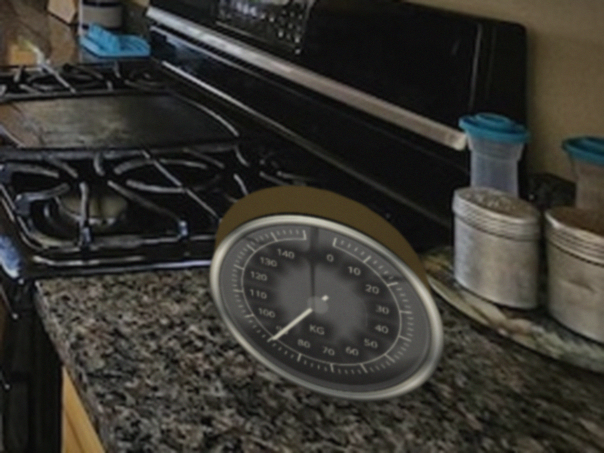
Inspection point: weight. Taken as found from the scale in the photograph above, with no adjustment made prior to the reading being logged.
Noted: 90 kg
